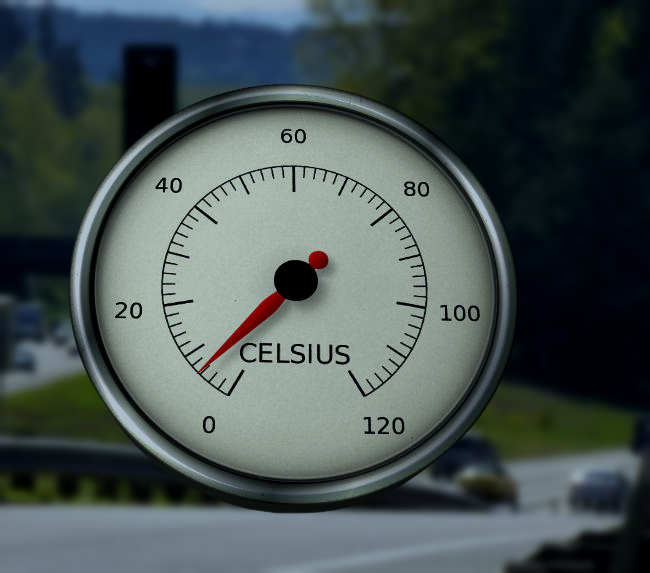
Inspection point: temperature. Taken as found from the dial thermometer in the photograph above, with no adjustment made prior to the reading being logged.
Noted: 6 °C
